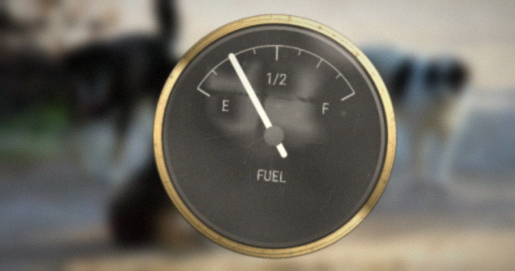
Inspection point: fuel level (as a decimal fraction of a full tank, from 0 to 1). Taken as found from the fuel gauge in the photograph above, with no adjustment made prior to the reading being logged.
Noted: 0.25
